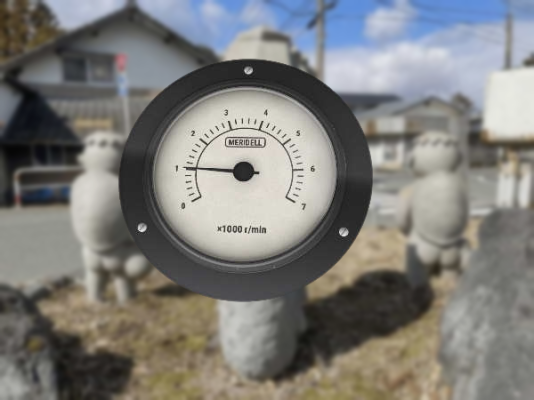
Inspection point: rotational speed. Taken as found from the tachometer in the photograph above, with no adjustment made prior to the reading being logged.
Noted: 1000 rpm
